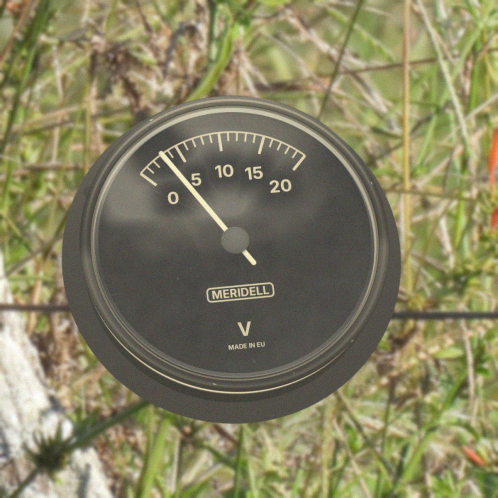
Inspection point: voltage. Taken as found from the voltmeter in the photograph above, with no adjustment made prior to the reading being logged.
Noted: 3 V
